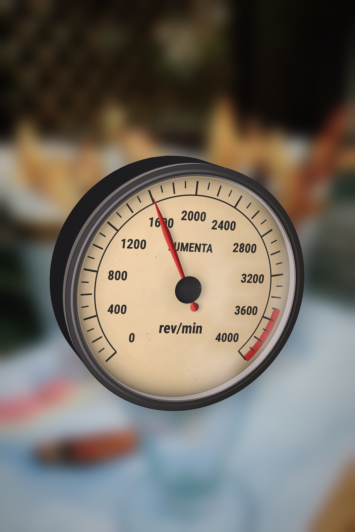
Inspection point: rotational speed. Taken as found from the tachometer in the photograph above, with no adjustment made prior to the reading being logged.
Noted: 1600 rpm
